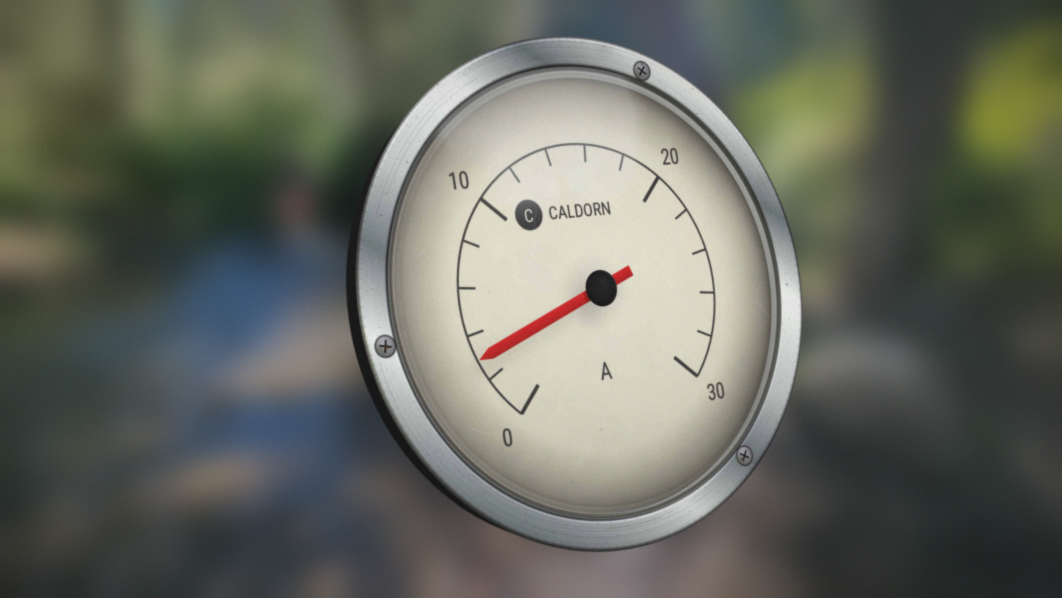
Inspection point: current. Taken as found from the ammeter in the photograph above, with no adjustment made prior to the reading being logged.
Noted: 3 A
